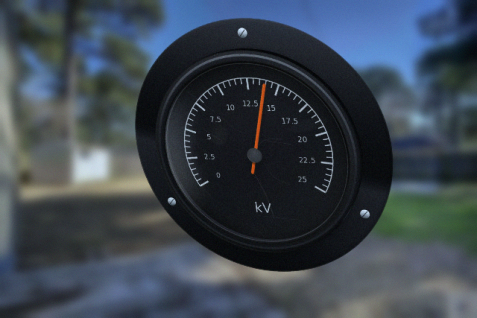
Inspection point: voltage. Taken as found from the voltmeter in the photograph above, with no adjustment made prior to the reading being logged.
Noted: 14 kV
